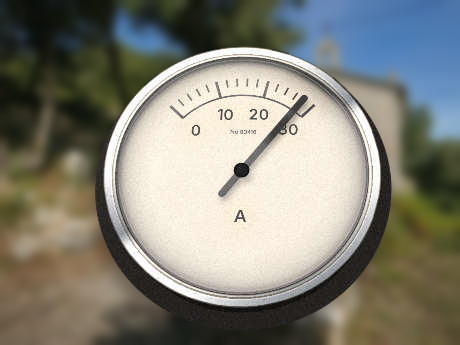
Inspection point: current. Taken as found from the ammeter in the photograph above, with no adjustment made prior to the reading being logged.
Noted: 28 A
